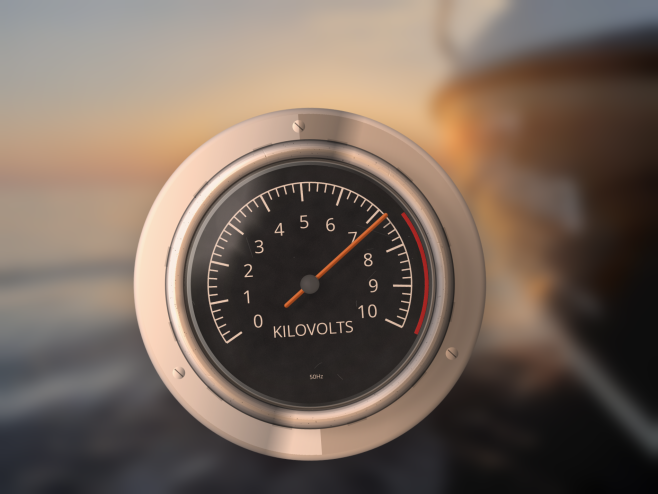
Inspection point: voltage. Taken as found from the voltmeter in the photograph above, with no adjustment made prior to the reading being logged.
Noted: 7.2 kV
